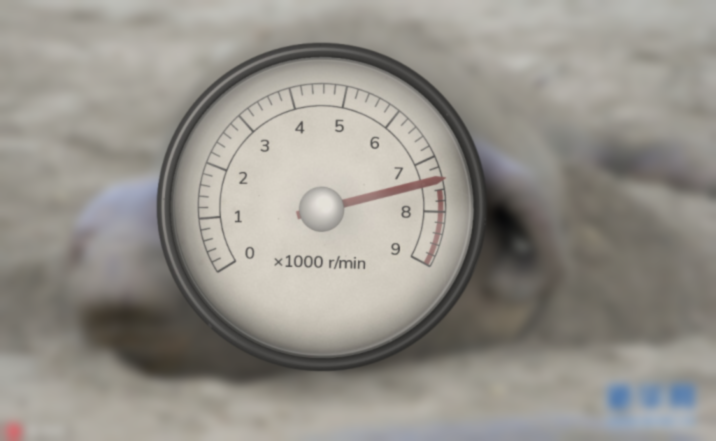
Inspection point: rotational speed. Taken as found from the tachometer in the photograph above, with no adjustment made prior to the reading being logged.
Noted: 7400 rpm
